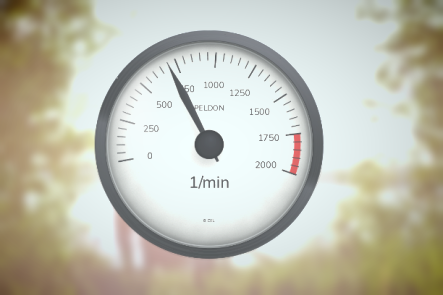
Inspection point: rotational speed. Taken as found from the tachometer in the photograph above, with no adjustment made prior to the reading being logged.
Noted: 700 rpm
